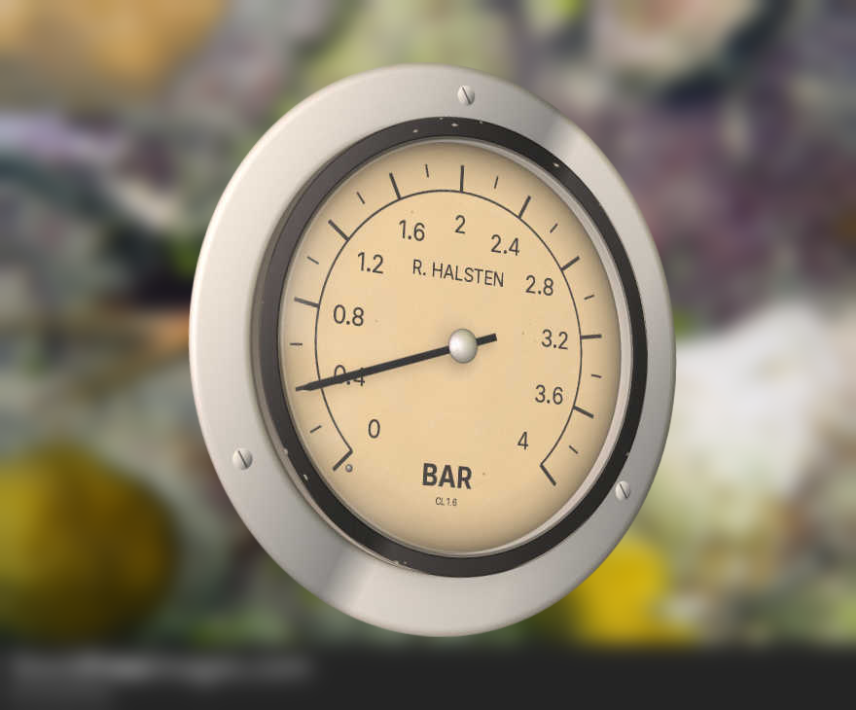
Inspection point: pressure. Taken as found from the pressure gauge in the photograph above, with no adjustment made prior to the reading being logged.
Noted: 0.4 bar
